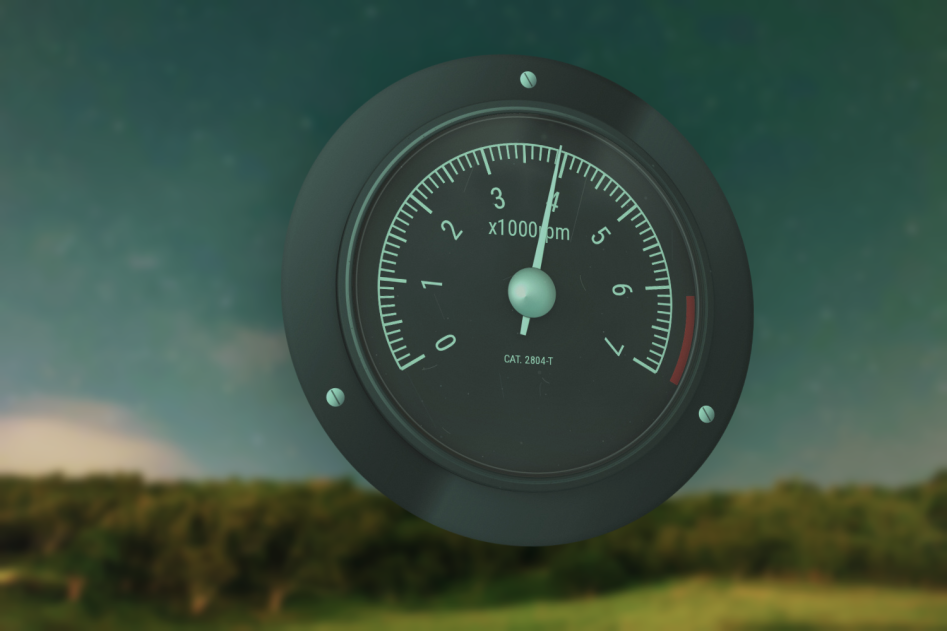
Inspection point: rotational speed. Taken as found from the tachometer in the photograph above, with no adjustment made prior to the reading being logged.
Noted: 3900 rpm
